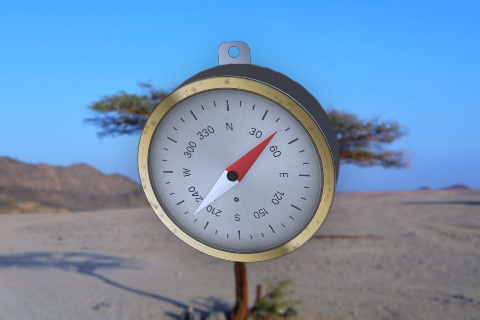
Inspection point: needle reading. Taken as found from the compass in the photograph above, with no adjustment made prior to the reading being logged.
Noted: 45 °
